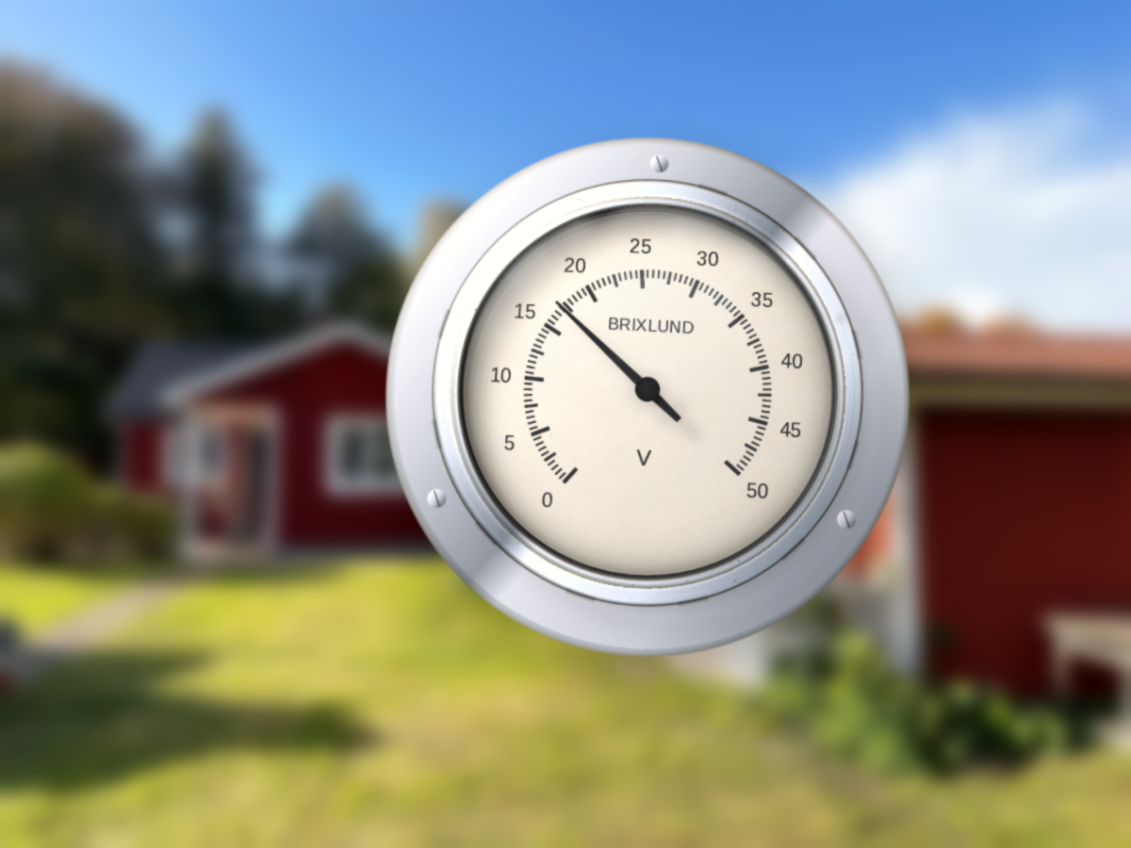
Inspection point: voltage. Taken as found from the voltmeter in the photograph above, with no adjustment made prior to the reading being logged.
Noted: 17 V
